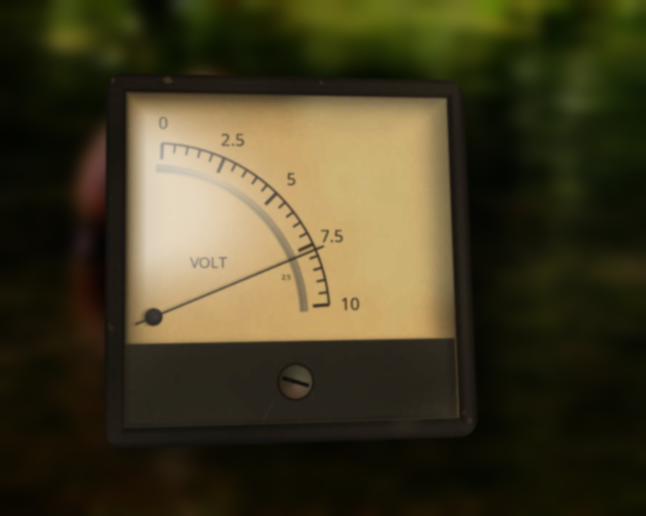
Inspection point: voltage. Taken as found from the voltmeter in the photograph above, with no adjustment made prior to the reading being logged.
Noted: 7.75 V
